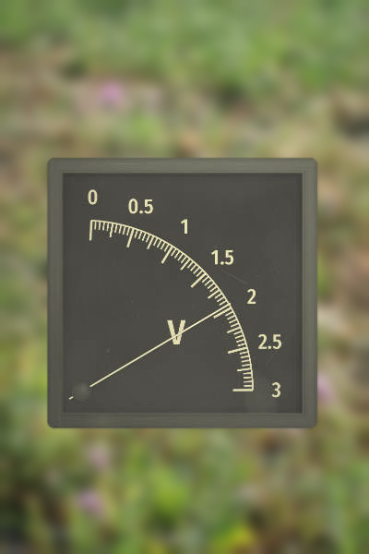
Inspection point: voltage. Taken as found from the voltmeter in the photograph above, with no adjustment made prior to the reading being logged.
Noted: 1.95 V
